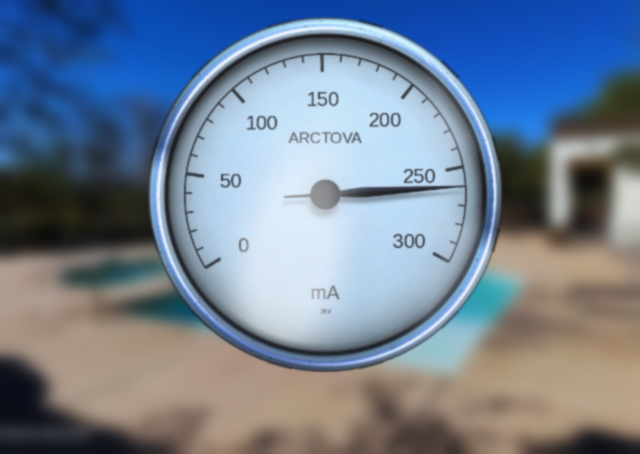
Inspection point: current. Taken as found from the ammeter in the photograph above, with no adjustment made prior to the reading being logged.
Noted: 260 mA
